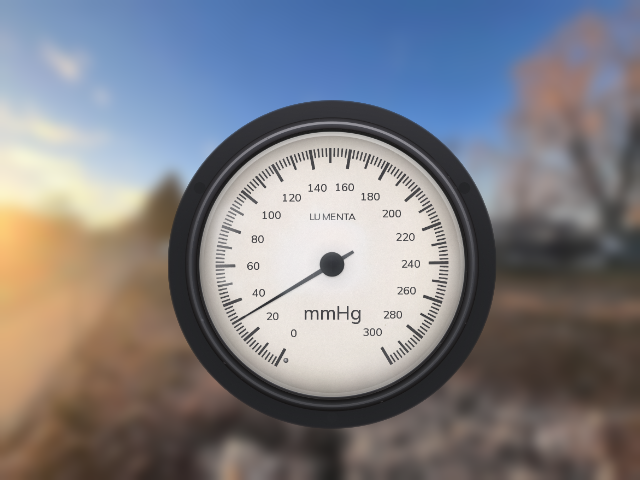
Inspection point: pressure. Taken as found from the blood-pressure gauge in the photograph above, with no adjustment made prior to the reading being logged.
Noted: 30 mmHg
